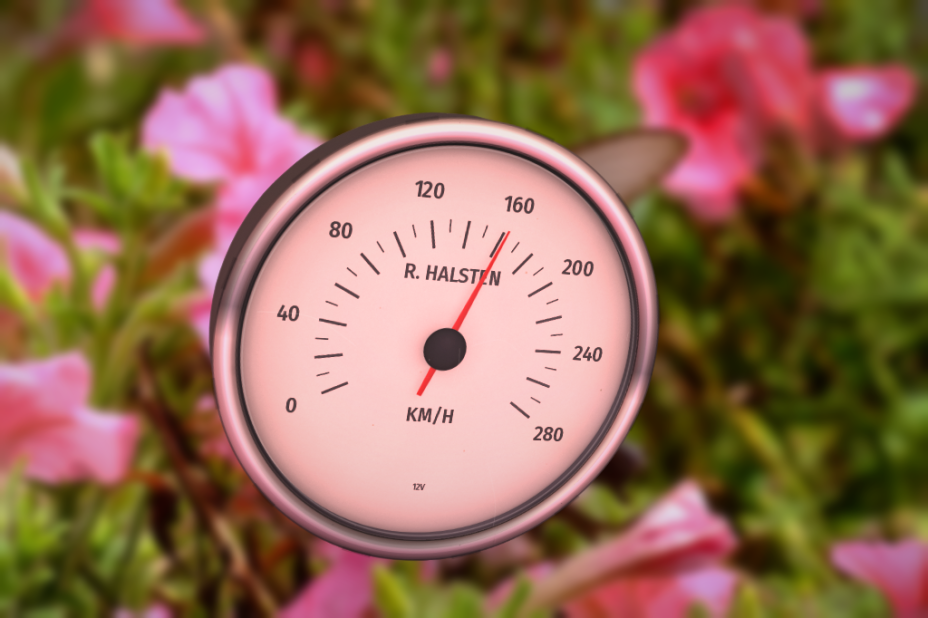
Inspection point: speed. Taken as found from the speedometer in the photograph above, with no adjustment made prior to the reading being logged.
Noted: 160 km/h
